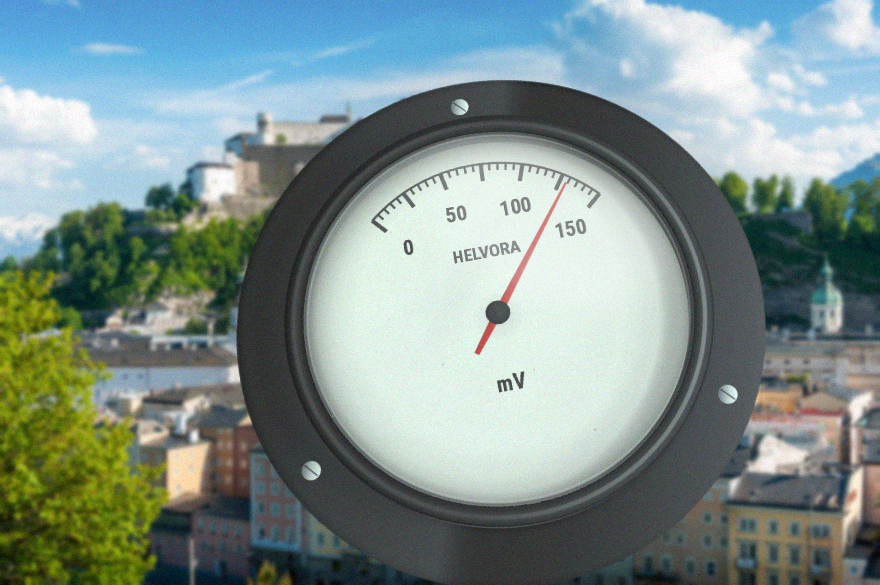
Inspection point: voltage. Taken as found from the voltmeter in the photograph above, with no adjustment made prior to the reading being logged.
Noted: 130 mV
